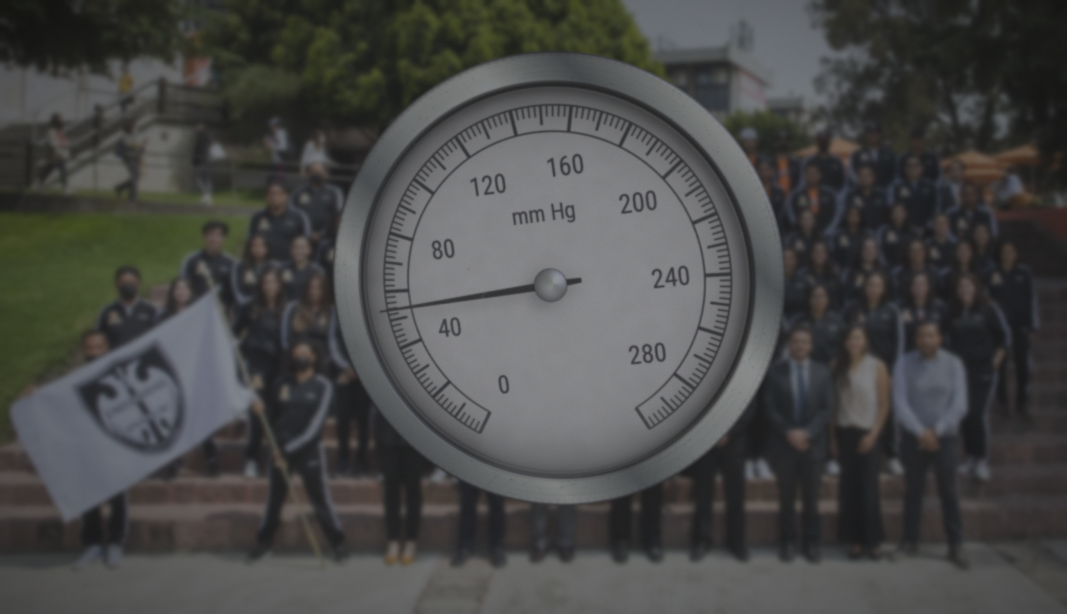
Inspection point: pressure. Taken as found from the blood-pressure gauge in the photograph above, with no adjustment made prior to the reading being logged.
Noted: 54 mmHg
